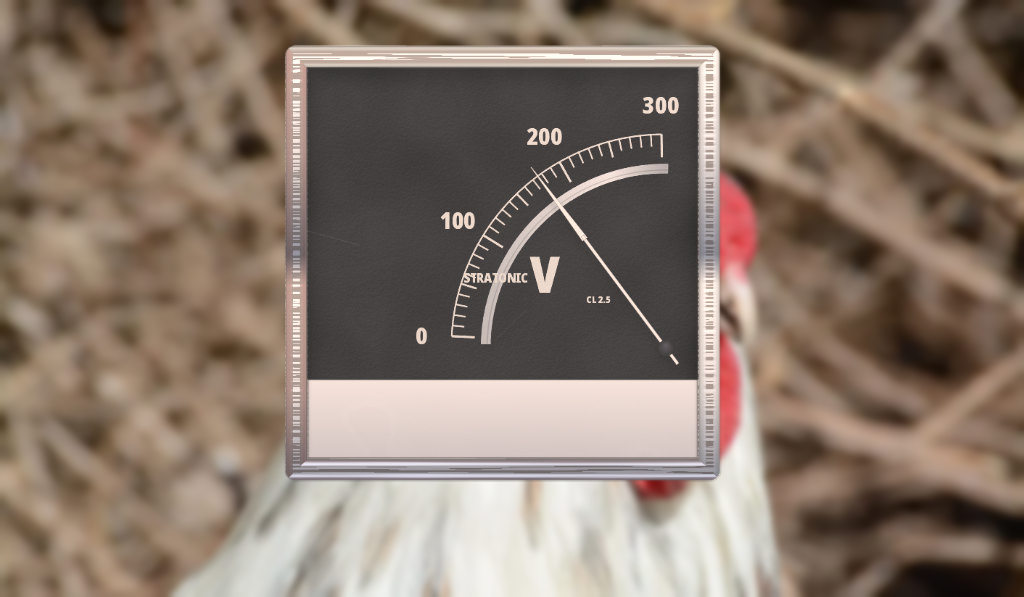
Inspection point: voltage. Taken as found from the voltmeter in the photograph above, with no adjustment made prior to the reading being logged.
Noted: 175 V
